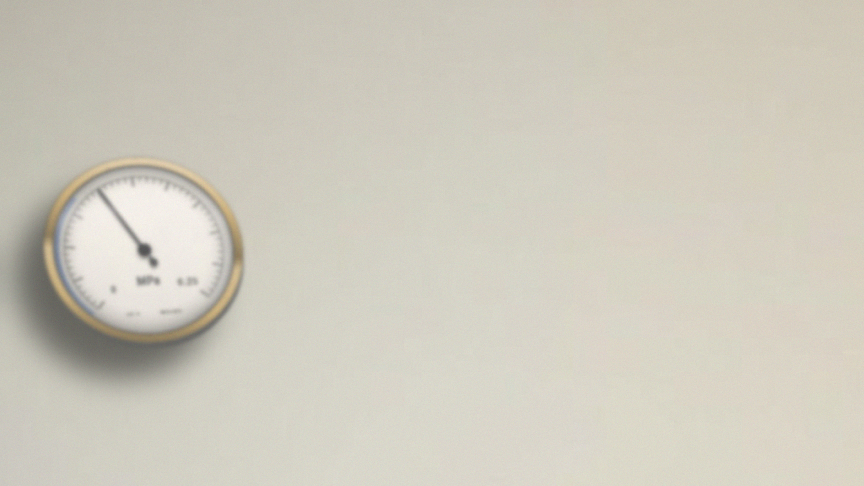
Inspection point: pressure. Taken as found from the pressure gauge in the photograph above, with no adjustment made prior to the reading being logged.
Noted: 0.1 MPa
